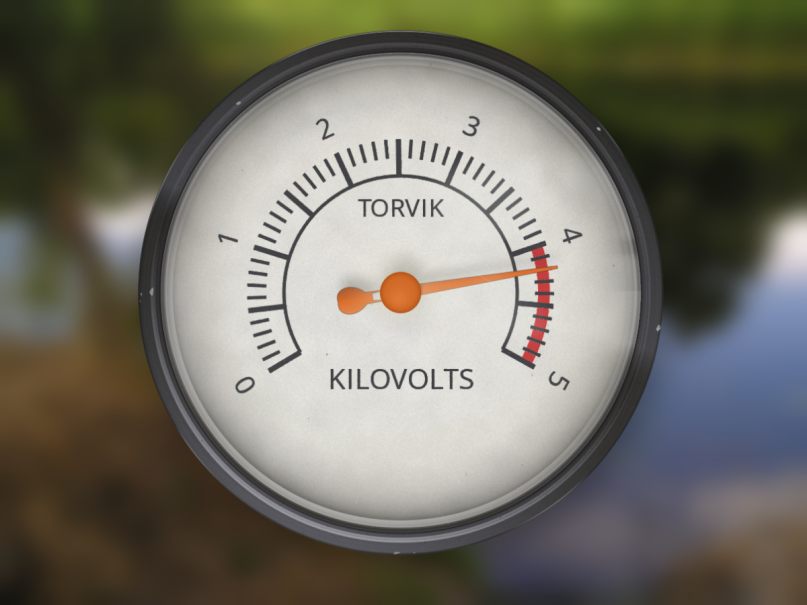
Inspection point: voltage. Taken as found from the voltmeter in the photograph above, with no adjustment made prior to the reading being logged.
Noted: 4.2 kV
